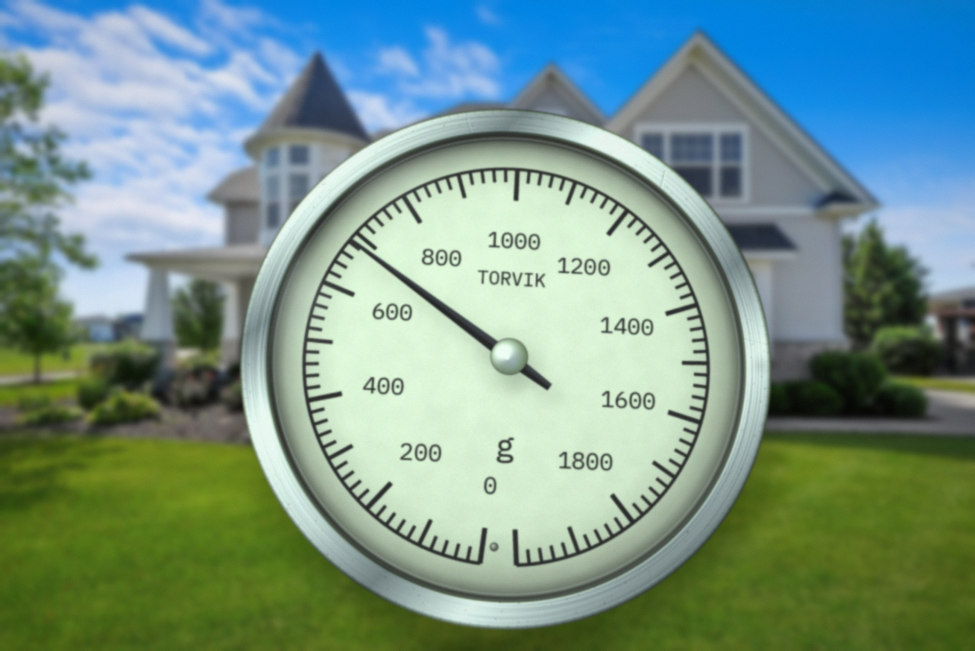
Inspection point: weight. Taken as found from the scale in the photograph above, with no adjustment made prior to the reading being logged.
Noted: 680 g
